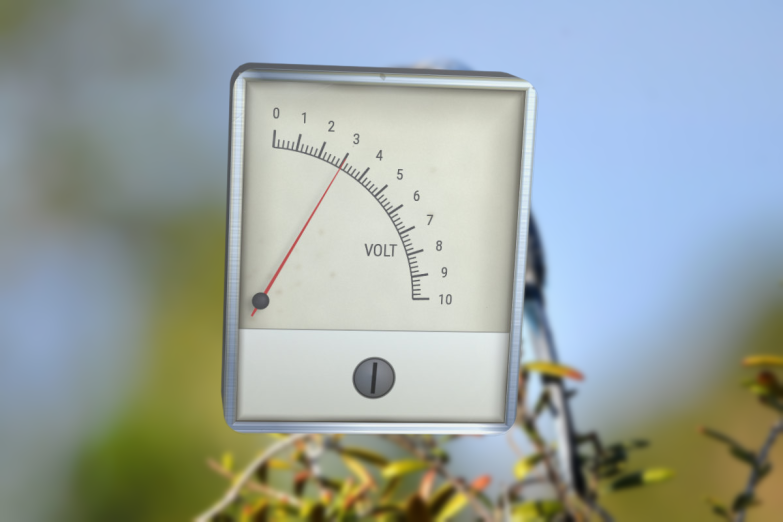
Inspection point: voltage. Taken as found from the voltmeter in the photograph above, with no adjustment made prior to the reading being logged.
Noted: 3 V
